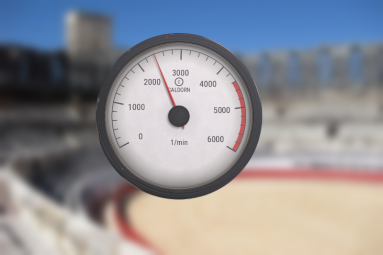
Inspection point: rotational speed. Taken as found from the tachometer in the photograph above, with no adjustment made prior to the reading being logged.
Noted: 2400 rpm
